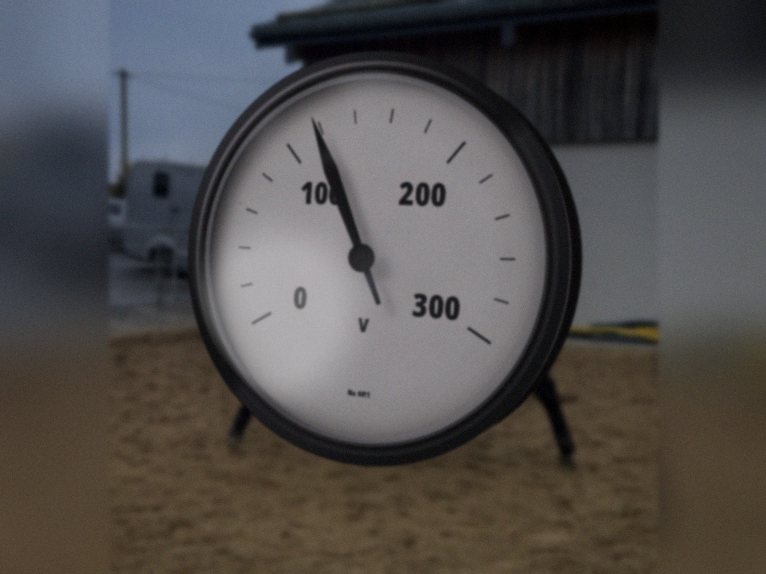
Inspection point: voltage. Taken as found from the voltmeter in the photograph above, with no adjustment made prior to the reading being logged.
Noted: 120 V
